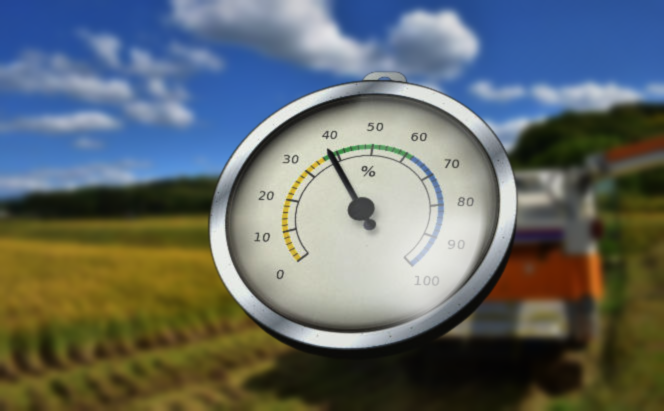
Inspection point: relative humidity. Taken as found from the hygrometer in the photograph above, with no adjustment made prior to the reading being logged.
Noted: 38 %
